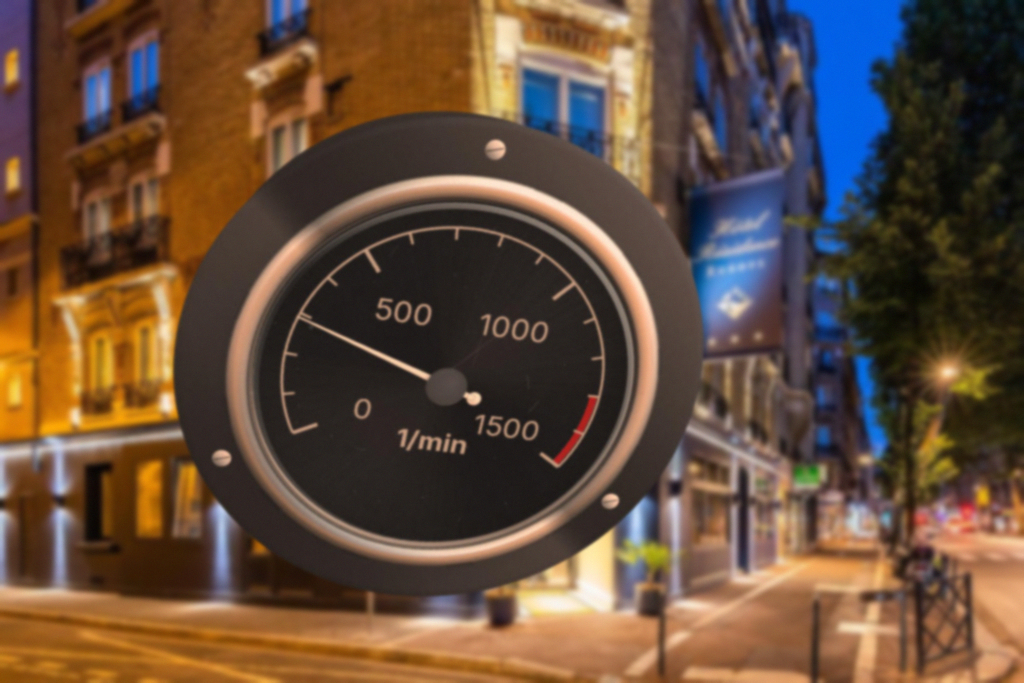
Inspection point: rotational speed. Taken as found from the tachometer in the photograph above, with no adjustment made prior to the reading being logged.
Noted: 300 rpm
